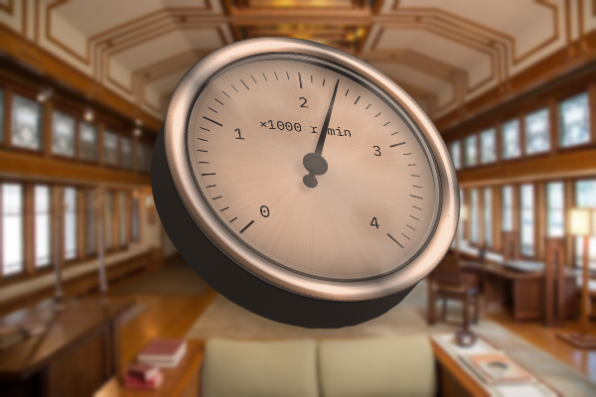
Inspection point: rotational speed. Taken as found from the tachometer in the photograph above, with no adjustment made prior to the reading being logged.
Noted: 2300 rpm
